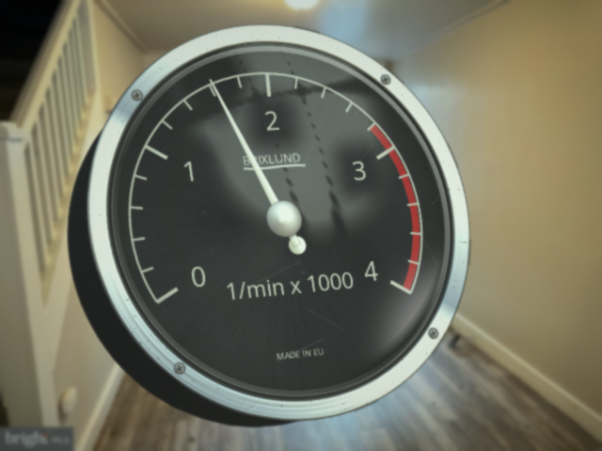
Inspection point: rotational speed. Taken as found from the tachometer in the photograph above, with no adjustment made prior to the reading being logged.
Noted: 1600 rpm
